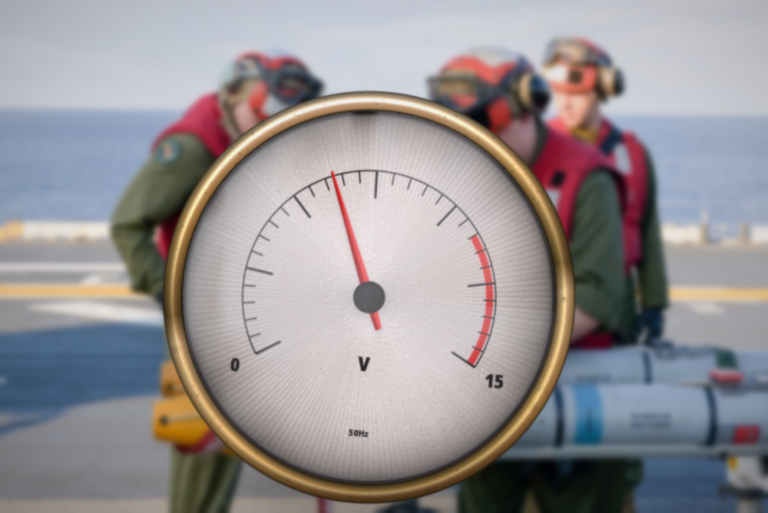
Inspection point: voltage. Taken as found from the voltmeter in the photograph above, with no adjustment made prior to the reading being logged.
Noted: 6.25 V
